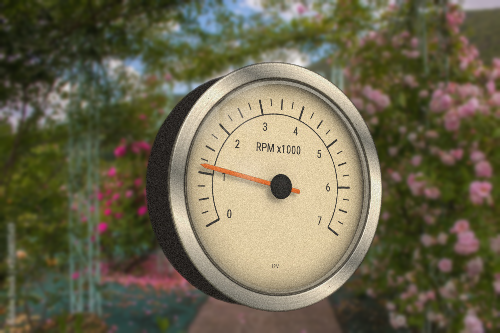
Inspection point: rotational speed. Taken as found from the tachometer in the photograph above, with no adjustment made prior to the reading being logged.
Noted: 1125 rpm
